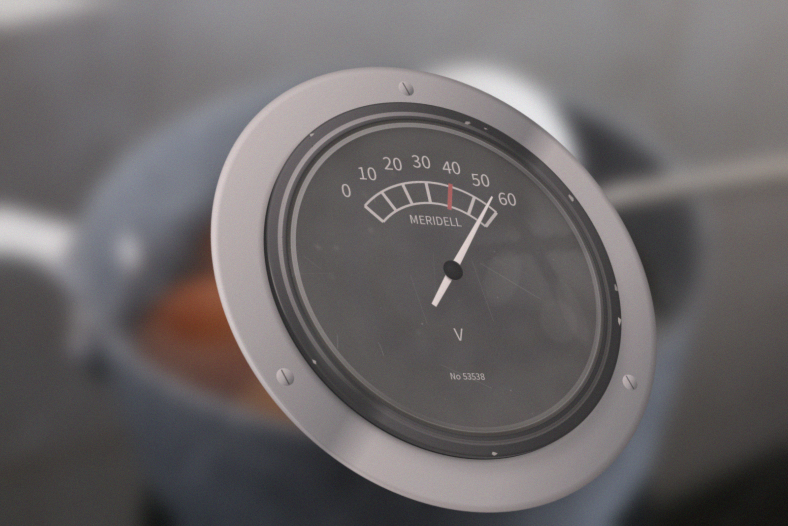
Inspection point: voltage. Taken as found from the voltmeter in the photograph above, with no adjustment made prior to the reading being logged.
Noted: 55 V
